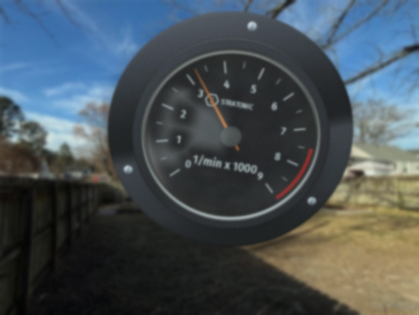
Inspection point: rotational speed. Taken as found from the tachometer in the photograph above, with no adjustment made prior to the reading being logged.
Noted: 3250 rpm
